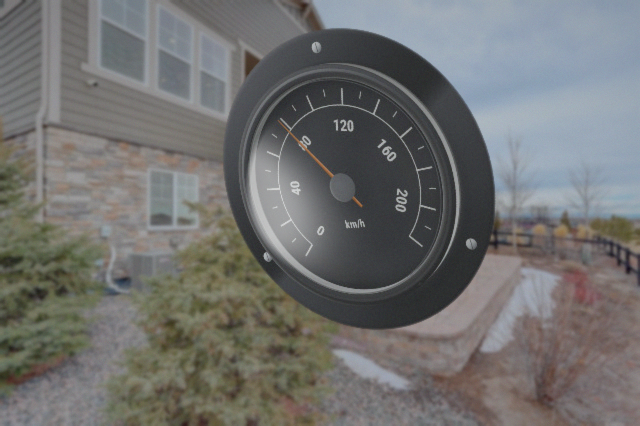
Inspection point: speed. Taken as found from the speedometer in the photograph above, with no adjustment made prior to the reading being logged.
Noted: 80 km/h
